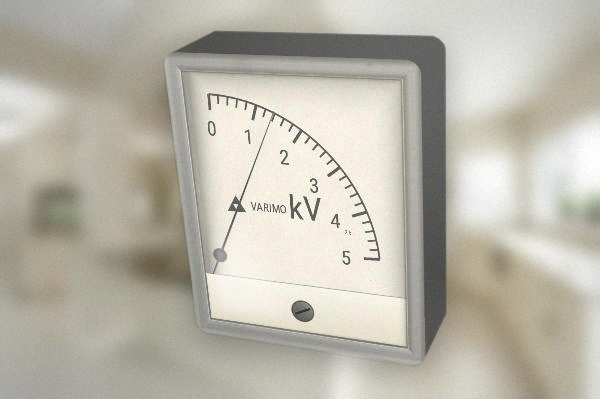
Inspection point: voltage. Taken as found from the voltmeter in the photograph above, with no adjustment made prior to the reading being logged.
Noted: 1.4 kV
